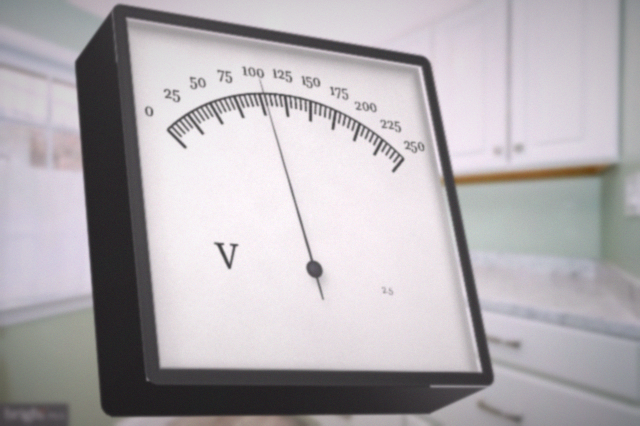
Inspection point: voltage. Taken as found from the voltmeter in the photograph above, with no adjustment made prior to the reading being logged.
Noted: 100 V
